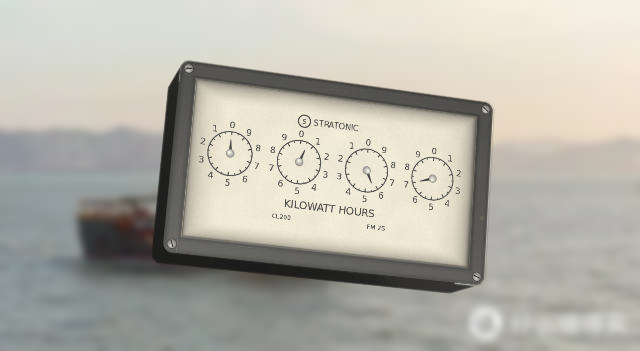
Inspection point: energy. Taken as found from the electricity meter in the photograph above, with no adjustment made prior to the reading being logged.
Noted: 57 kWh
